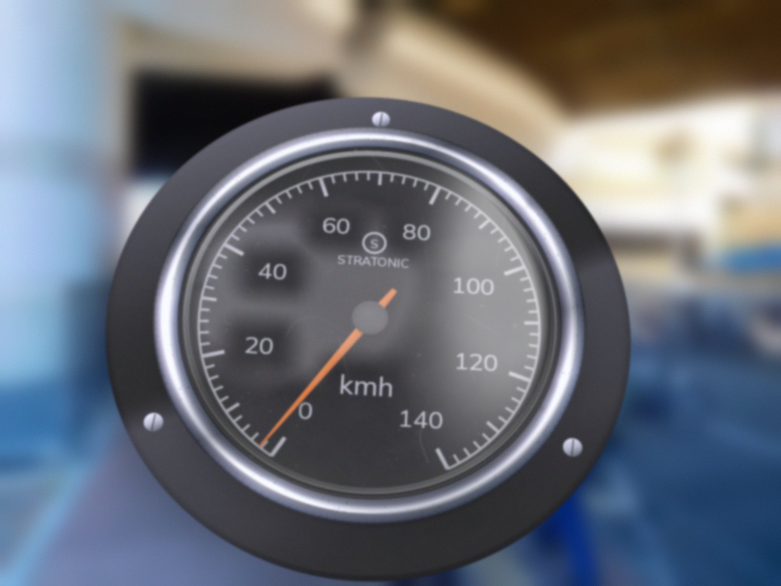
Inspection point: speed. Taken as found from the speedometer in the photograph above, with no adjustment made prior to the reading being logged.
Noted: 2 km/h
